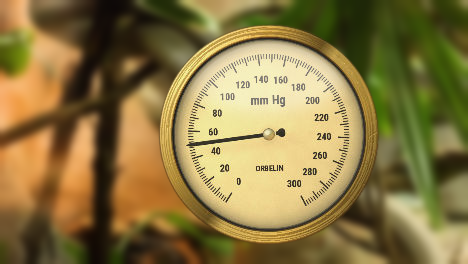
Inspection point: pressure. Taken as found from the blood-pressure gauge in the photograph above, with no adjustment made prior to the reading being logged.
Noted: 50 mmHg
